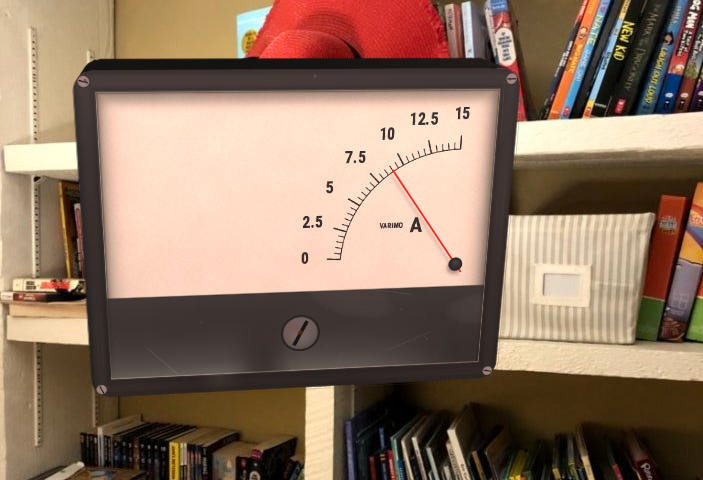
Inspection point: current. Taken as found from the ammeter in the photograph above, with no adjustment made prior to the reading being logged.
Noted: 9 A
